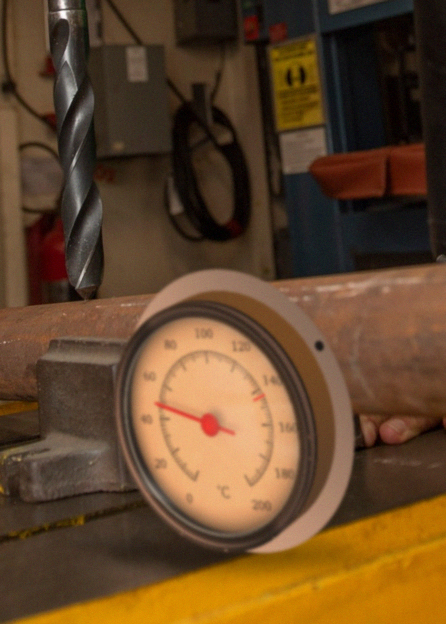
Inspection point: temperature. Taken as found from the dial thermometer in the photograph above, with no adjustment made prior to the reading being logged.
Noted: 50 °C
